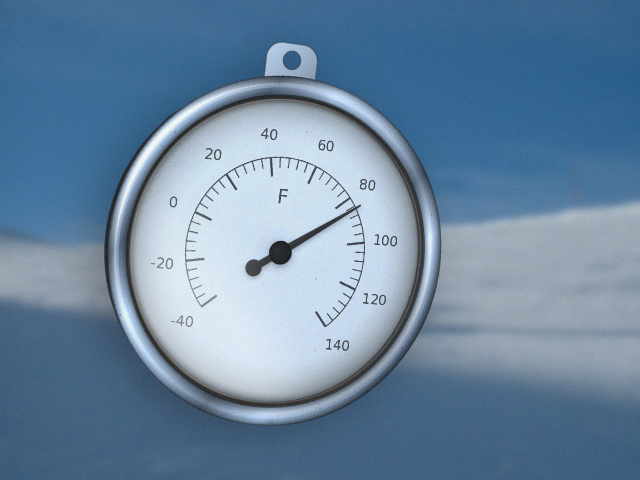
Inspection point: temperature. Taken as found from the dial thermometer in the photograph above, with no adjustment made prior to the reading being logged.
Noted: 84 °F
